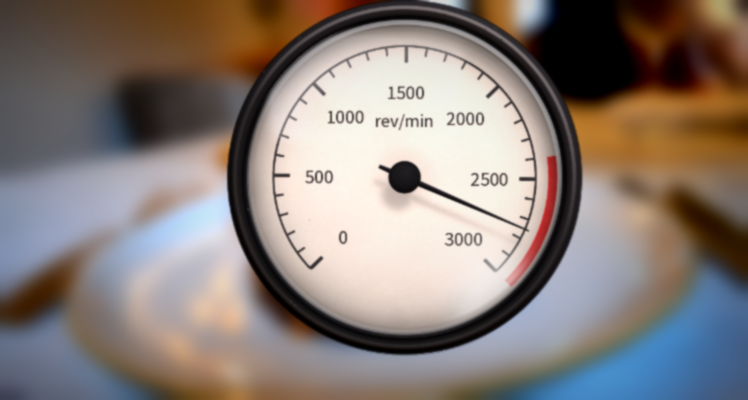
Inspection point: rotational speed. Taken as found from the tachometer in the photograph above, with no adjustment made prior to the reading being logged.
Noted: 2750 rpm
